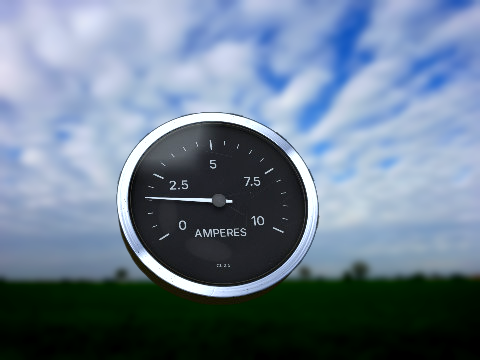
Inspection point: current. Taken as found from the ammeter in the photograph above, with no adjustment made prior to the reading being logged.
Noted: 1.5 A
